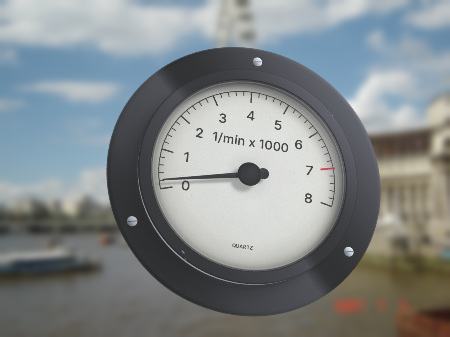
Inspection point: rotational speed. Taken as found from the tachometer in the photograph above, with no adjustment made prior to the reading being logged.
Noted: 200 rpm
